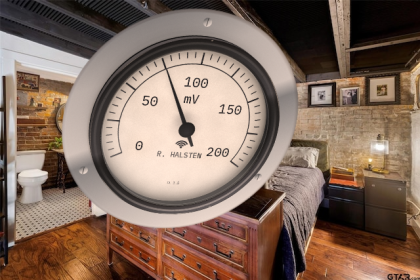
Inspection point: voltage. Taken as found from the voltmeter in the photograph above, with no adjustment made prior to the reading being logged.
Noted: 75 mV
